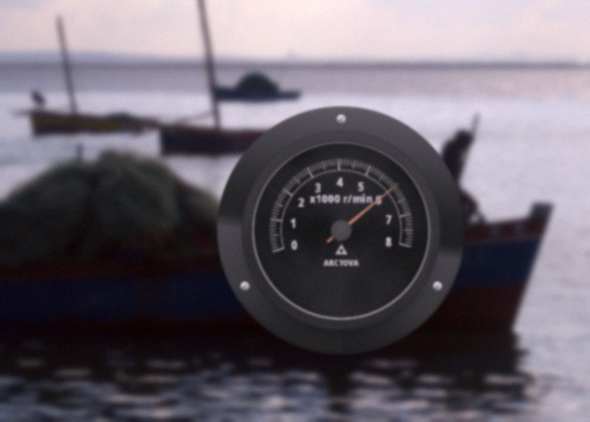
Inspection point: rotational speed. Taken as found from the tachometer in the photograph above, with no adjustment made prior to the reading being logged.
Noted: 6000 rpm
